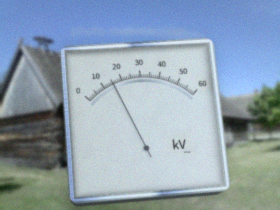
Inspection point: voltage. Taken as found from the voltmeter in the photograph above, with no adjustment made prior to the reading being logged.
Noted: 15 kV
